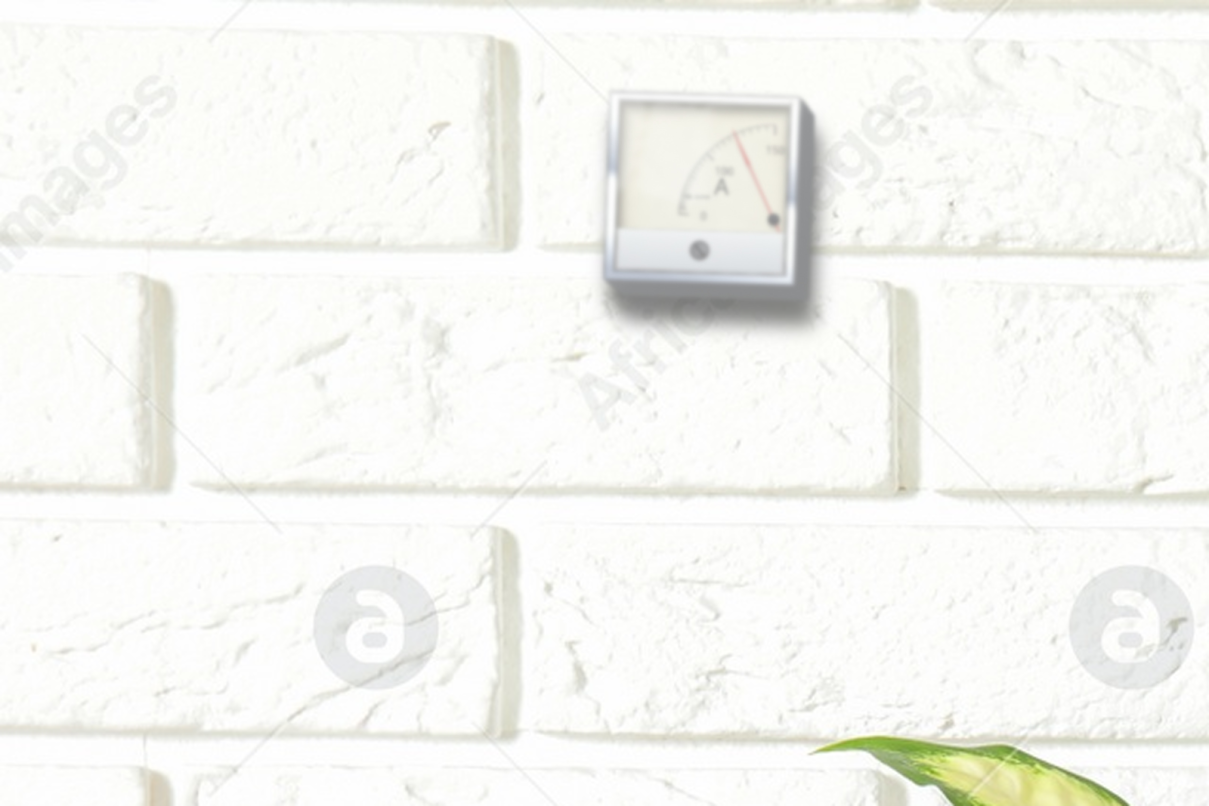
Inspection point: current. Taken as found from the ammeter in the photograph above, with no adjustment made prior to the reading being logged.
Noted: 125 A
